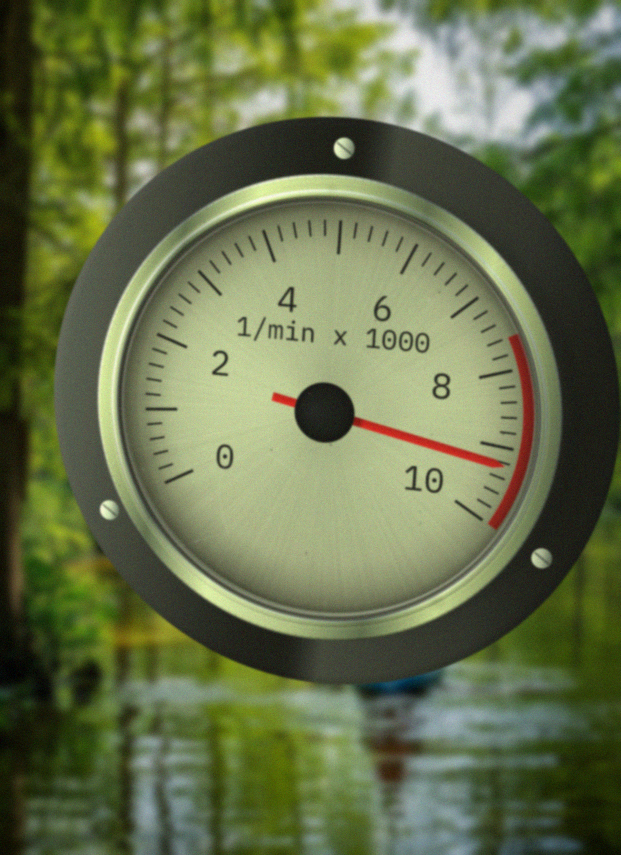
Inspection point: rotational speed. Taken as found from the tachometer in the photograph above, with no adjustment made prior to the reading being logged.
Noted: 9200 rpm
